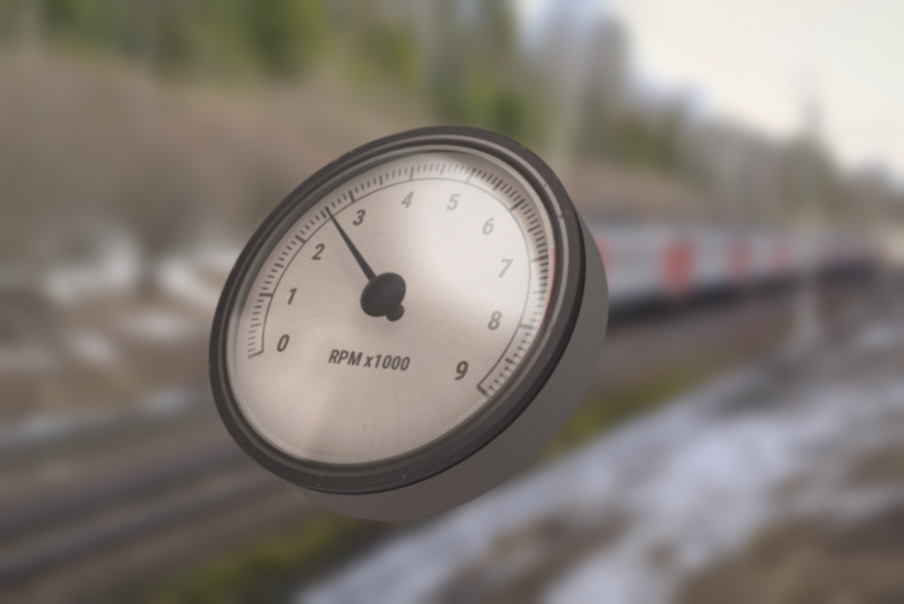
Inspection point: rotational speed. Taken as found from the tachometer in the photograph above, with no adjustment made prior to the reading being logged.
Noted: 2600 rpm
